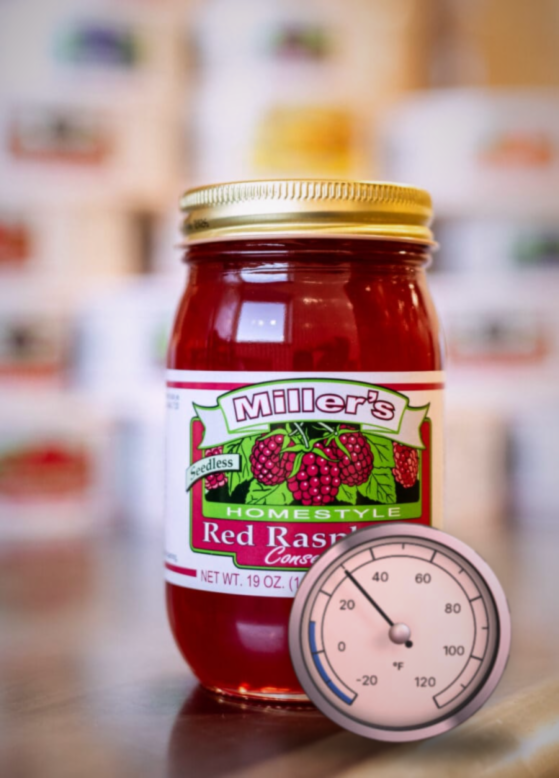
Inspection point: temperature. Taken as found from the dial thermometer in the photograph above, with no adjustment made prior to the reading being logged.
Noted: 30 °F
